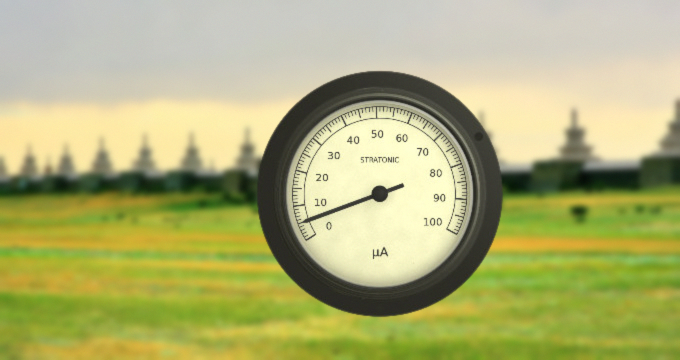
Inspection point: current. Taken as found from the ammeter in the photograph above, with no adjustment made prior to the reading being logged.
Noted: 5 µA
